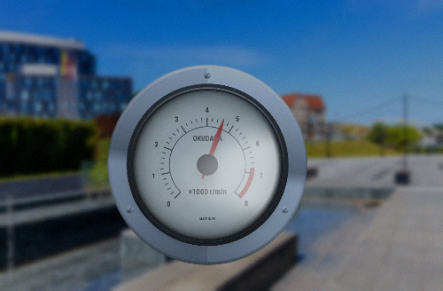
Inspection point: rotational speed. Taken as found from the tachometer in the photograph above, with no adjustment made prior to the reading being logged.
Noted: 4600 rpm
